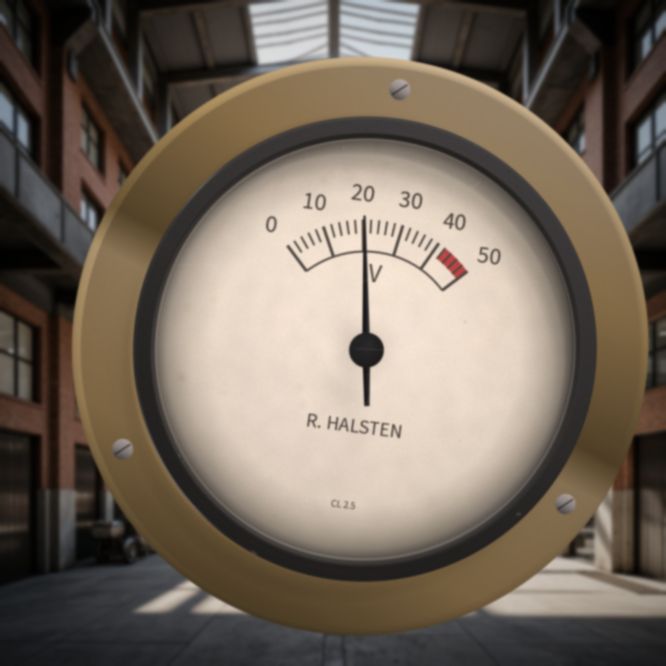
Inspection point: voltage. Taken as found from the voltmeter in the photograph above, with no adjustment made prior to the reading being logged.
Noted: 20 V
